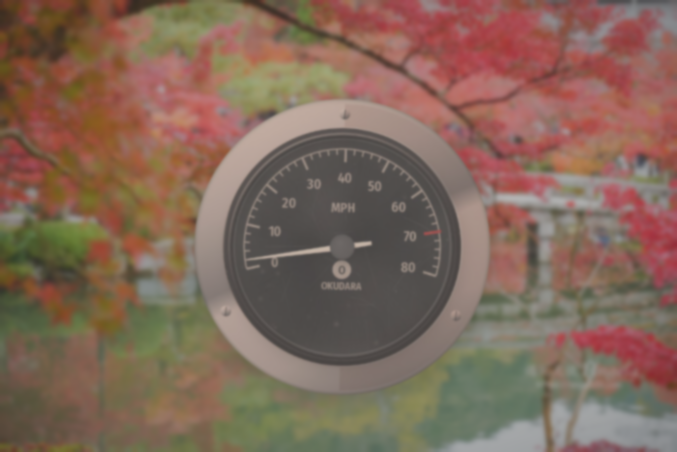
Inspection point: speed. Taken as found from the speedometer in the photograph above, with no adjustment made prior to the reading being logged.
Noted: 2 mph
